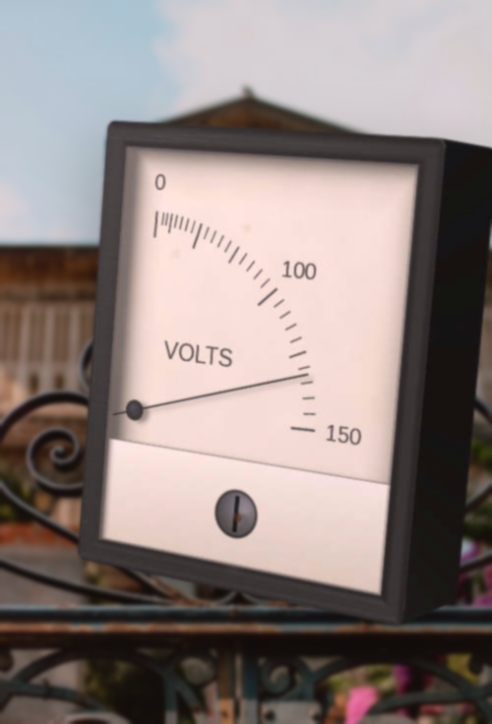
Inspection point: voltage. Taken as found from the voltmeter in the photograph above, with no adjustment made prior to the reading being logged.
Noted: 132.5 V
